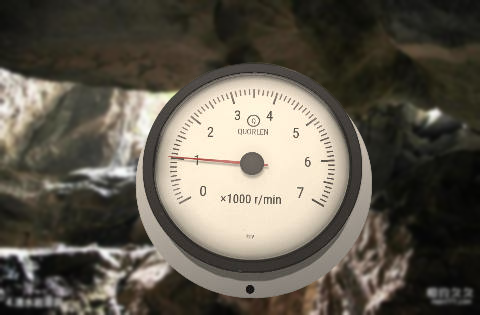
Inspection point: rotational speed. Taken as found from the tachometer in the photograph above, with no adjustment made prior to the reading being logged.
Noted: 1000 rpm
